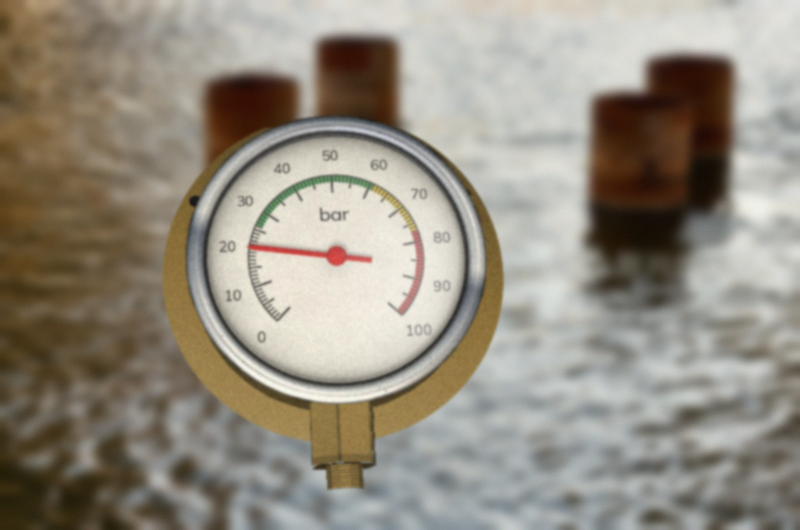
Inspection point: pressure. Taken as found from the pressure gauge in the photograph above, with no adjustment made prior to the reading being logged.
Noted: 20 bar
